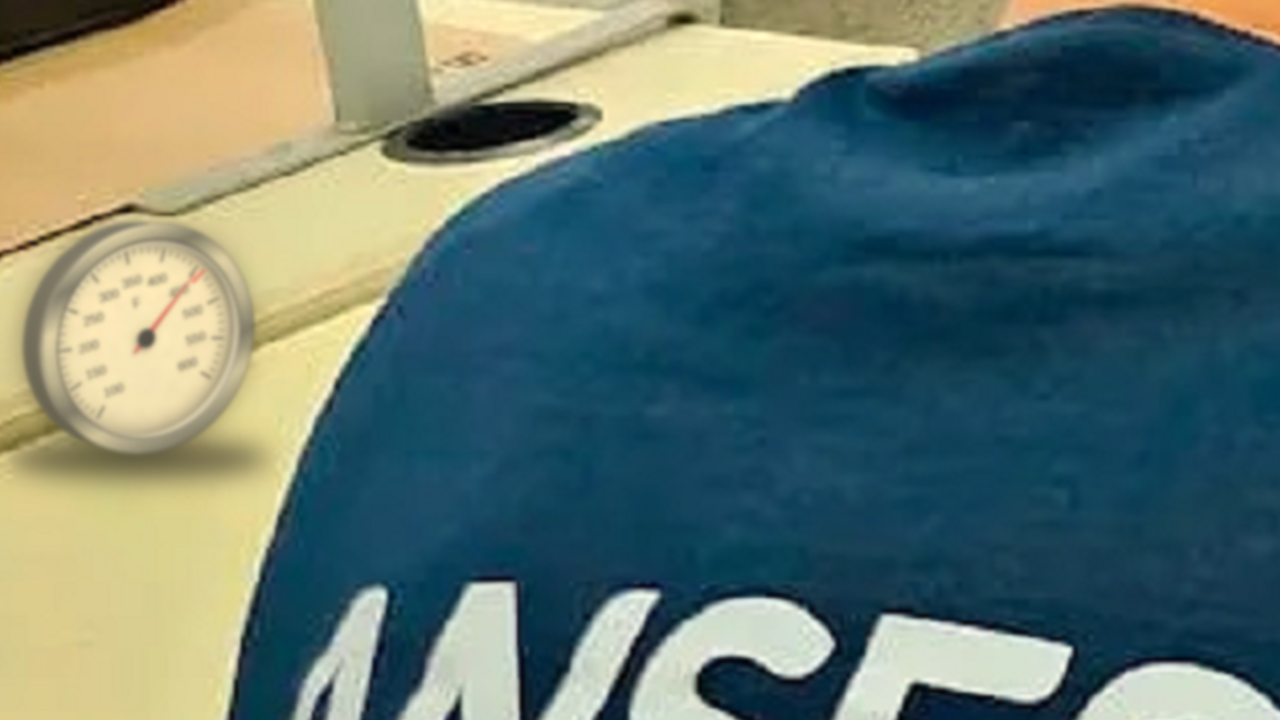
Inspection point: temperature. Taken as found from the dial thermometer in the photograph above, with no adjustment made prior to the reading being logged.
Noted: 450 °F
